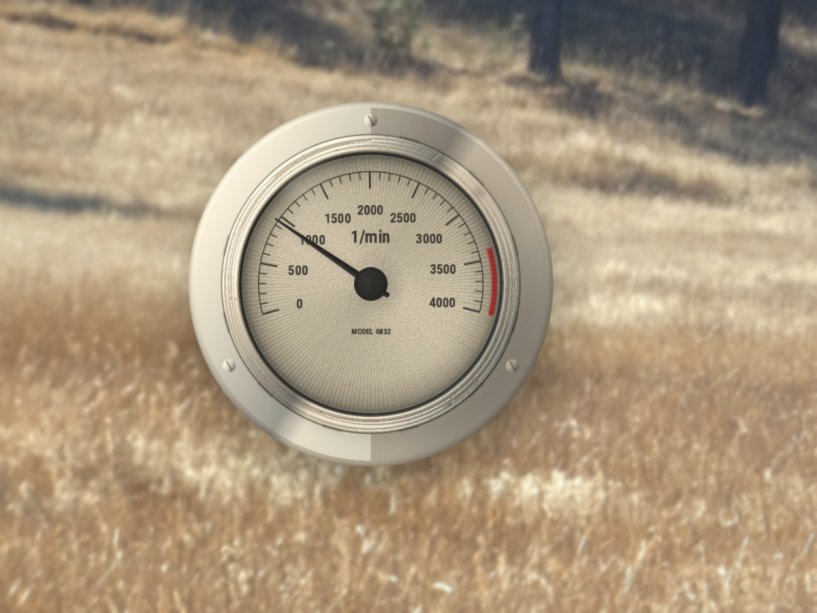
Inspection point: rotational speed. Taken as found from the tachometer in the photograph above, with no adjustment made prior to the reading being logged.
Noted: 950 rpm
